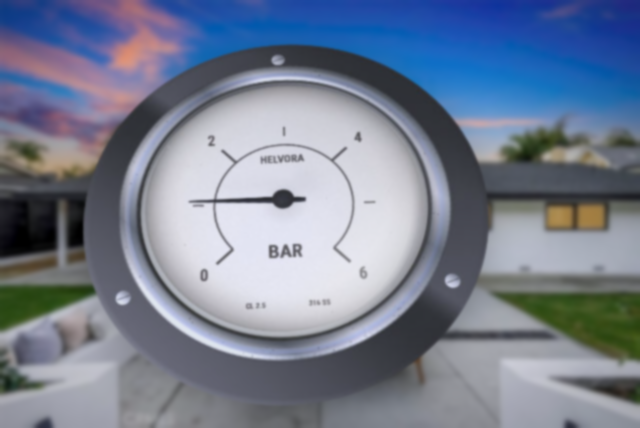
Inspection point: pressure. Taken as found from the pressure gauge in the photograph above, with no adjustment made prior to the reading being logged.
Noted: 1 bar
